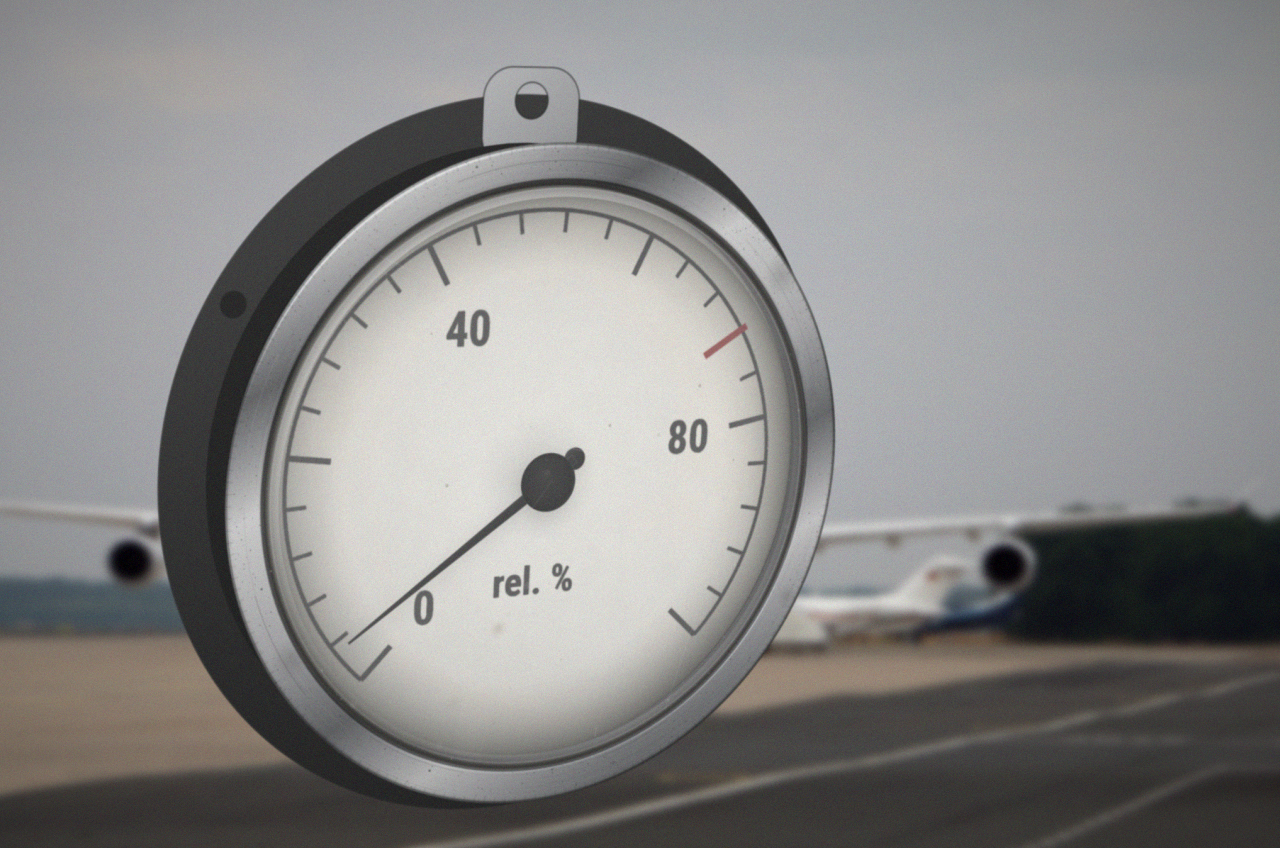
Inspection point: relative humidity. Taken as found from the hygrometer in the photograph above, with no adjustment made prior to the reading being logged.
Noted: 4 %
